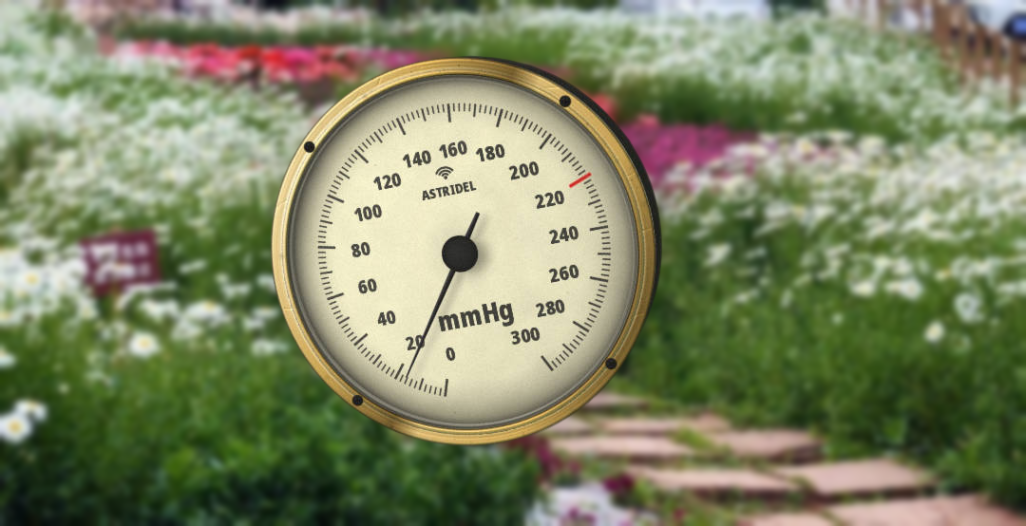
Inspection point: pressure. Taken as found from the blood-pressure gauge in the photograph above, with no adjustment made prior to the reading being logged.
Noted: 16 mmHg
